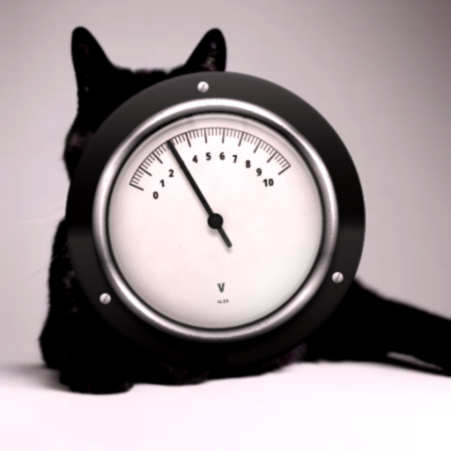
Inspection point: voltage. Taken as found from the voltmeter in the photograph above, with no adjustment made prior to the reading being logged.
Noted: 3 V
